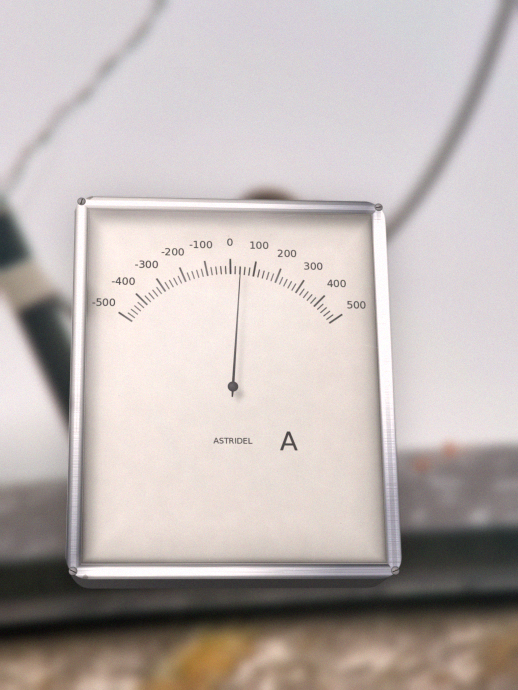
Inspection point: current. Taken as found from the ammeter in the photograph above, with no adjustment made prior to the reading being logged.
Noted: 40 A
